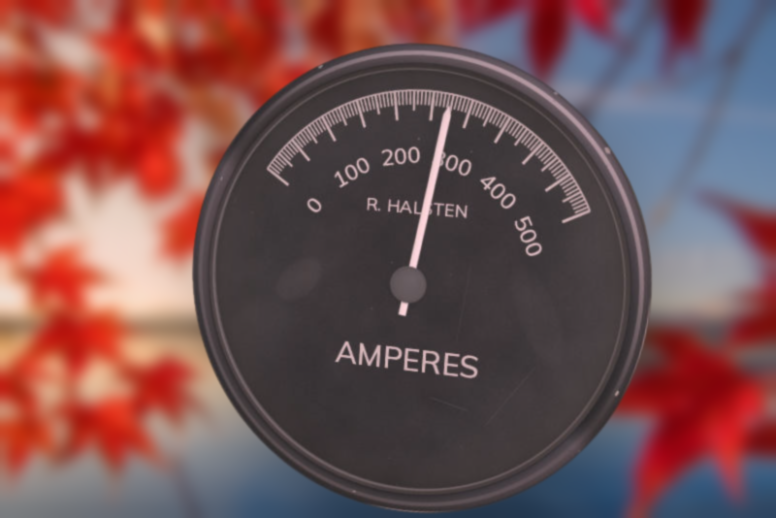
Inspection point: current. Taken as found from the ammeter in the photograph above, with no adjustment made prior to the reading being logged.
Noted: 275 A
